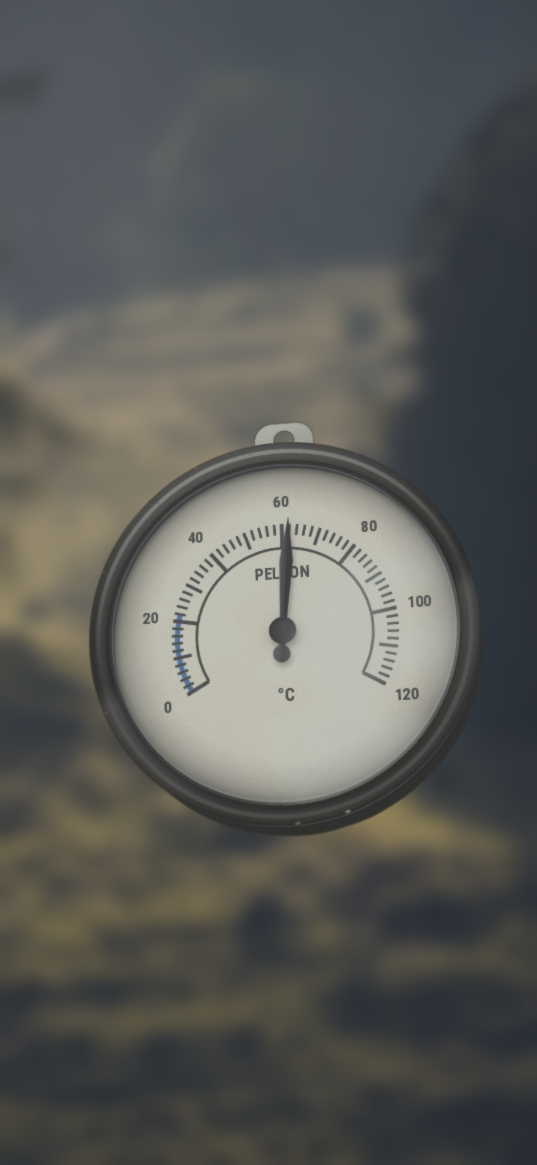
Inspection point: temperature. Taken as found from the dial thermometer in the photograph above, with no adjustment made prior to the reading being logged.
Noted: 62 °C
